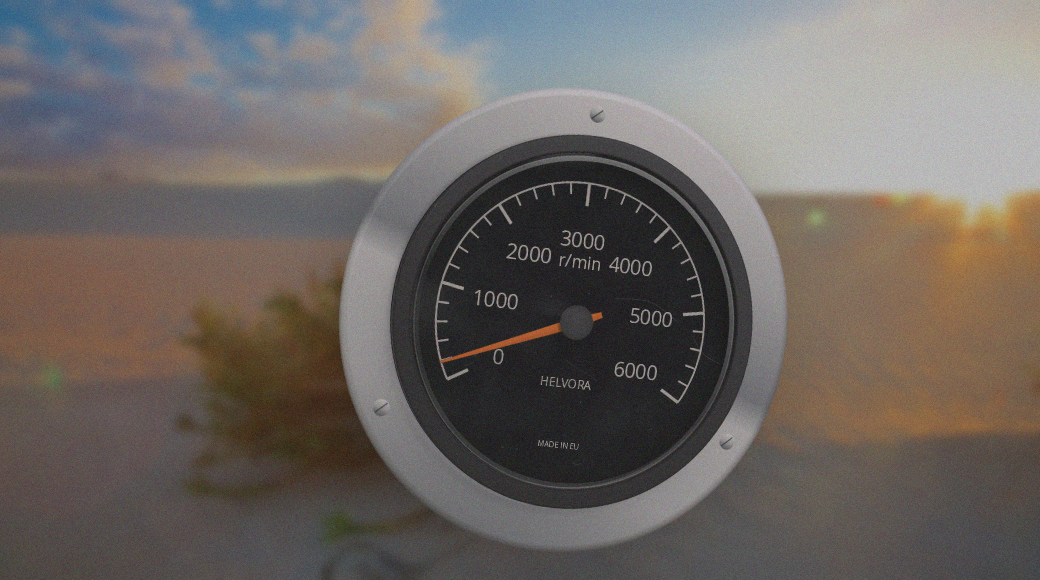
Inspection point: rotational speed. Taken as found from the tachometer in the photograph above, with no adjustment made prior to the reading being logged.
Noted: 200 rpm
